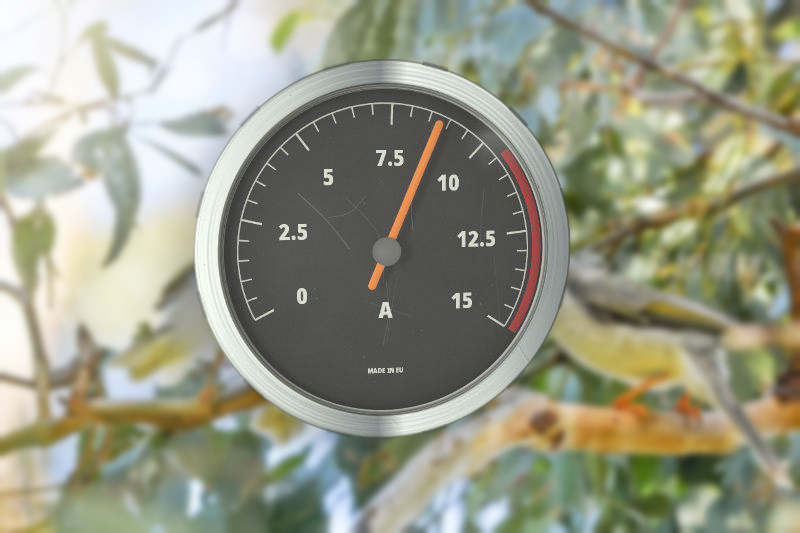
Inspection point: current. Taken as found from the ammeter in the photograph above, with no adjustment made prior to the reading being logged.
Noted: 8.75 A
